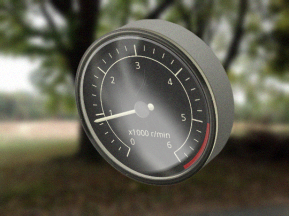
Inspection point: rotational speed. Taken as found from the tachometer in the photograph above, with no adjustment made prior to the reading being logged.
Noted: 900 rpm
